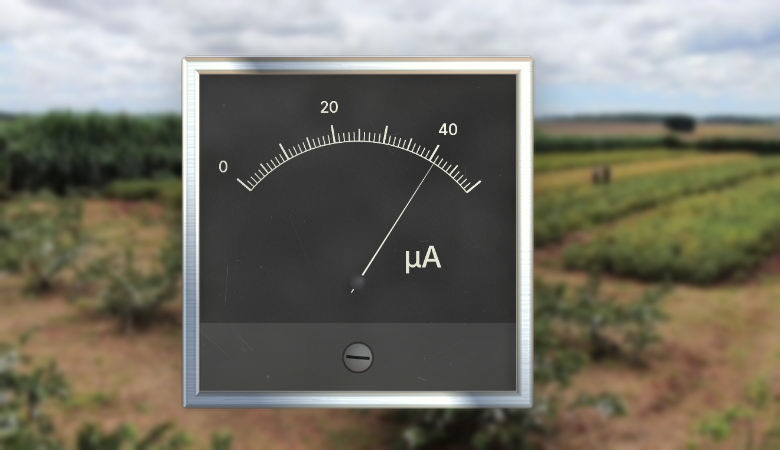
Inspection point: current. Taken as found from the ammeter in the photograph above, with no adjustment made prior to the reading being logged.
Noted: 41 µA
